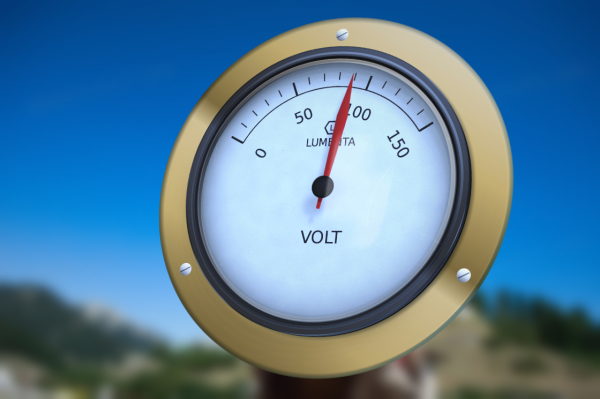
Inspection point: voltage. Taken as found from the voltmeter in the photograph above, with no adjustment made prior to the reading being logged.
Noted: 90 V
